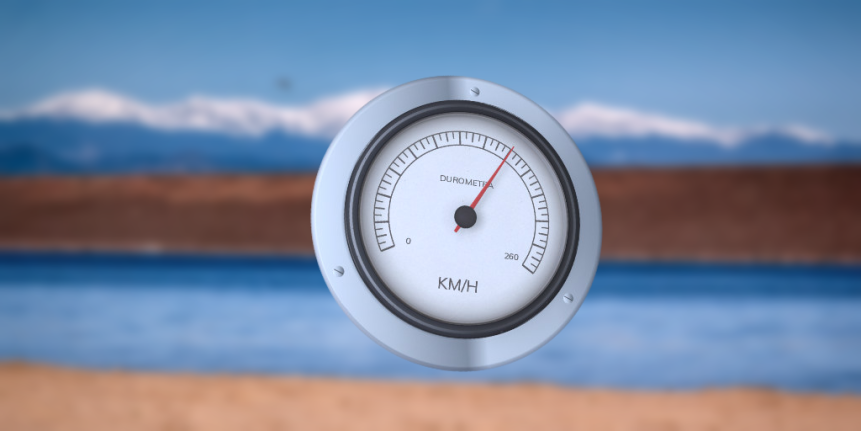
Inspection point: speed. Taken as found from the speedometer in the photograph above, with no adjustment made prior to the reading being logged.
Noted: 160 km/h
